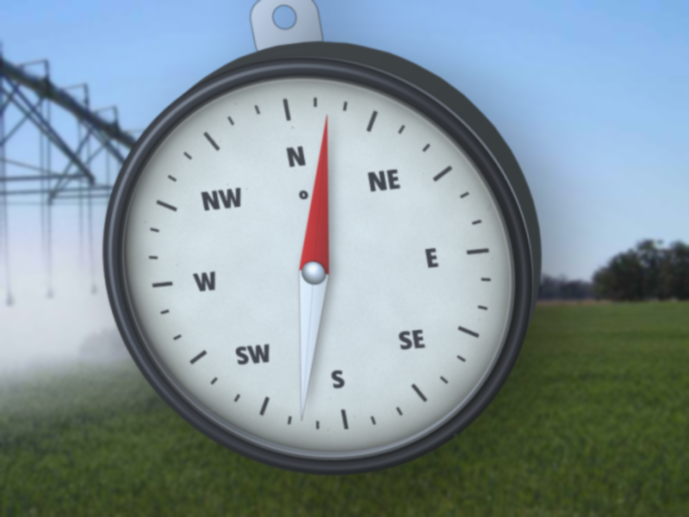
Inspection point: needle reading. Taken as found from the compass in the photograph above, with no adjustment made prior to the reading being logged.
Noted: 15 °
